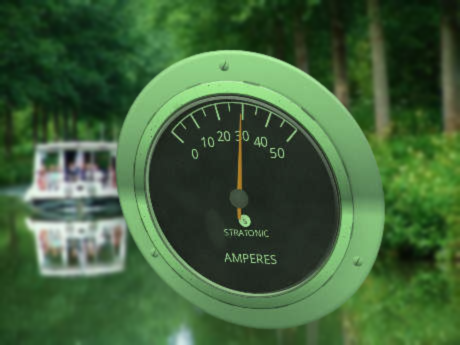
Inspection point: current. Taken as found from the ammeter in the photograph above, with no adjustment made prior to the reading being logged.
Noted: 30 A
